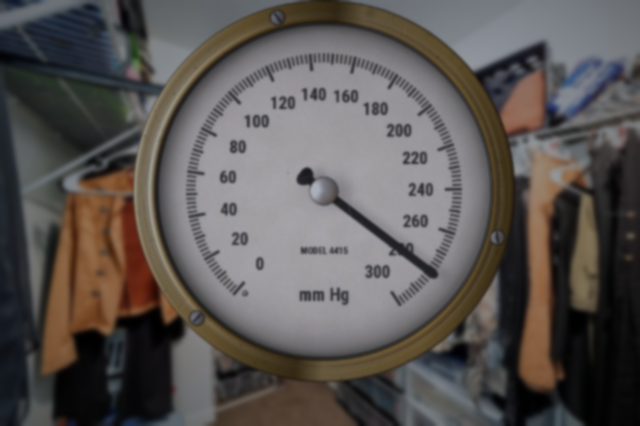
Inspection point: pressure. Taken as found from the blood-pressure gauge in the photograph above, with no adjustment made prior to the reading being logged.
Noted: 280 mmHg
